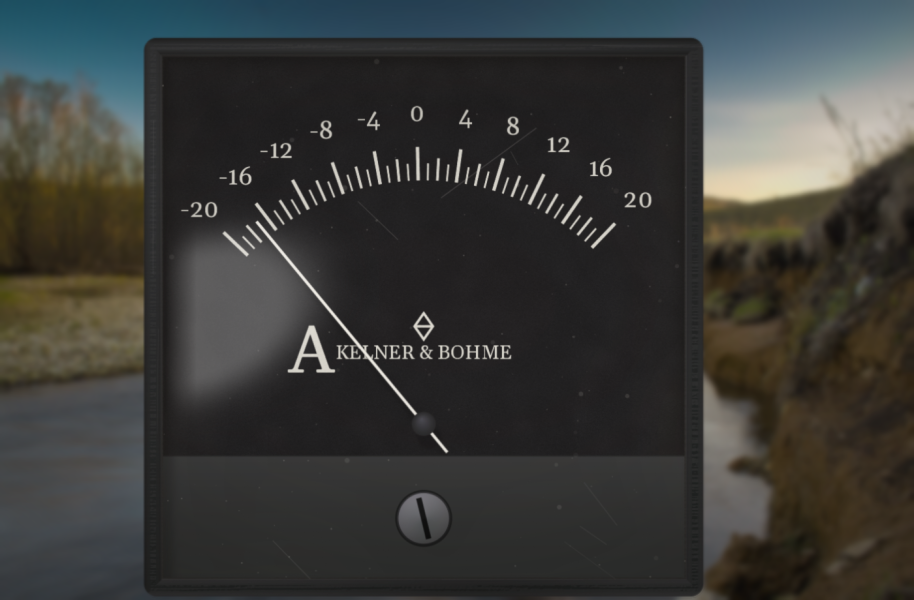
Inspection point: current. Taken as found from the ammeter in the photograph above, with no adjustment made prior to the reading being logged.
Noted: -17 A
